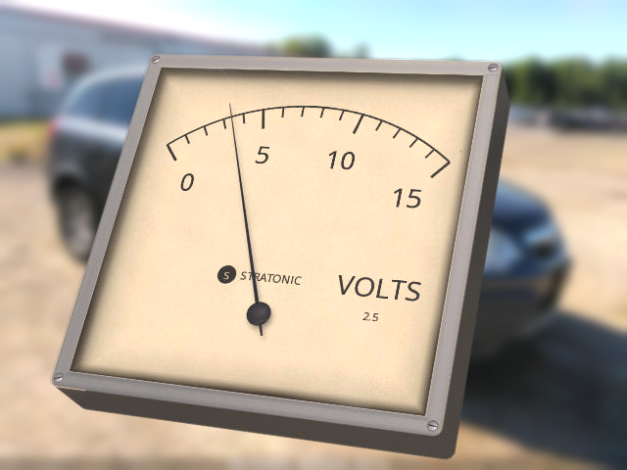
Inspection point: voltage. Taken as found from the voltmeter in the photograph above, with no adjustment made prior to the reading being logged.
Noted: 3.5 V
